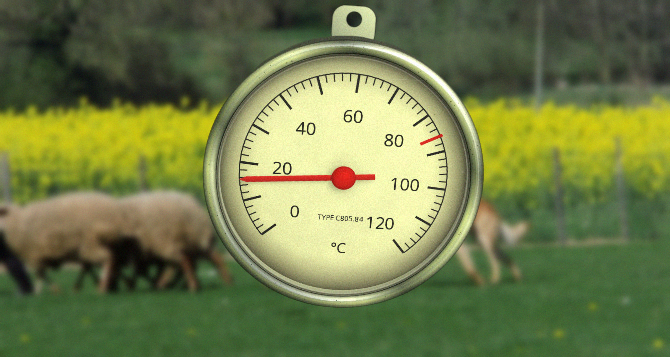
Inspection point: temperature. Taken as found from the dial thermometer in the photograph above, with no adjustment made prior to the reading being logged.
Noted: 16 °C
